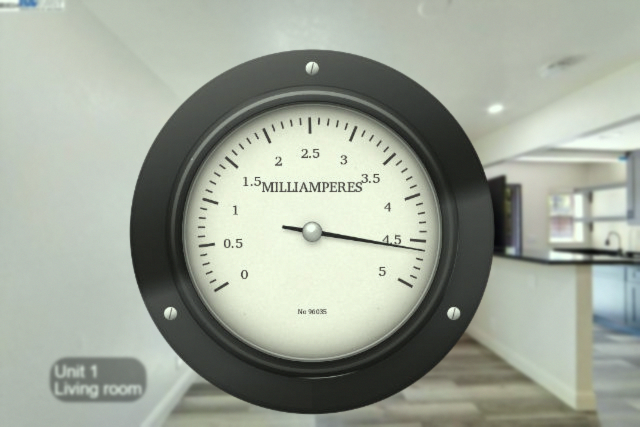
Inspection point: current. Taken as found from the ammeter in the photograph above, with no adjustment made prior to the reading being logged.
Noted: 4.6 mA
